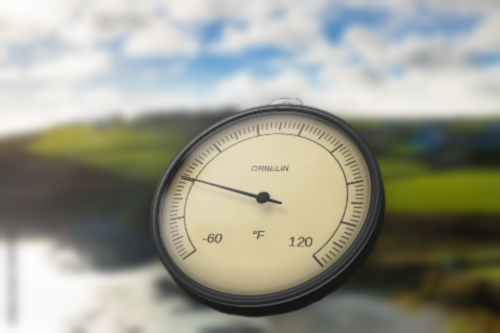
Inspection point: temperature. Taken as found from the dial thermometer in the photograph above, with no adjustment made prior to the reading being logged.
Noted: -20 °F
